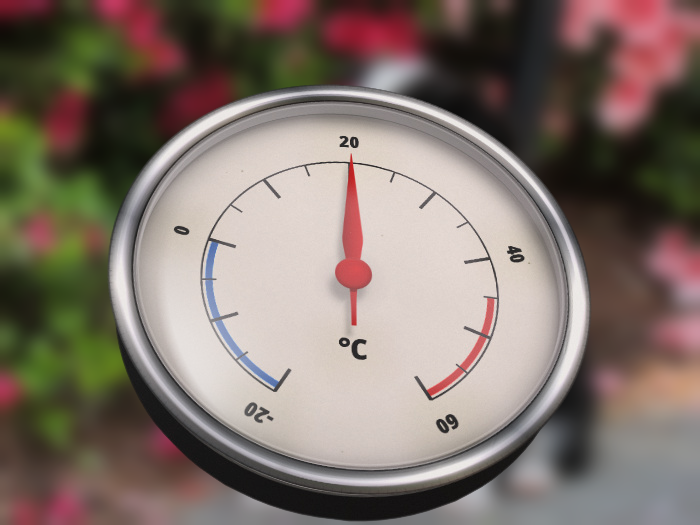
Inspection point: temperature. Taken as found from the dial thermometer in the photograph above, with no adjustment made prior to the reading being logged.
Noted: 20 °C
